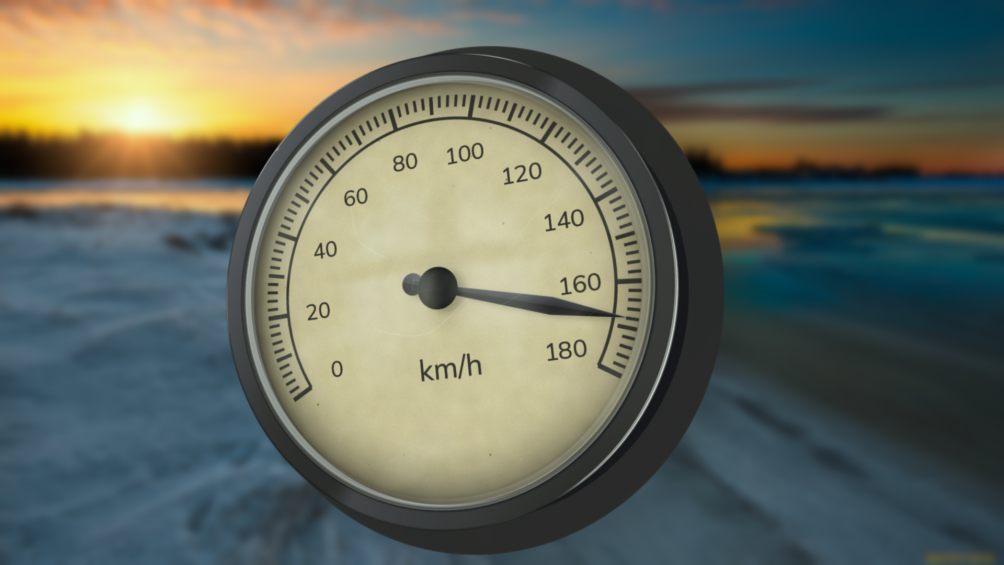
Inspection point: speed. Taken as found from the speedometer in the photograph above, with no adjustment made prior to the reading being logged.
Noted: 168 km/h
